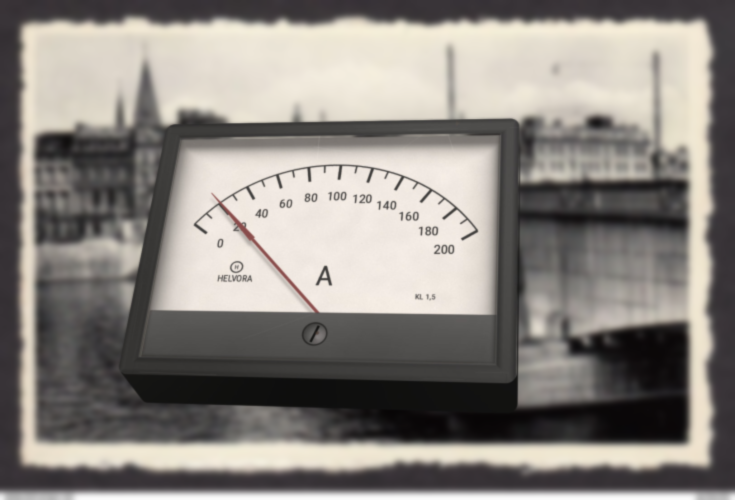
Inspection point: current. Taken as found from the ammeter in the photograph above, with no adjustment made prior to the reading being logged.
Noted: 20 A
